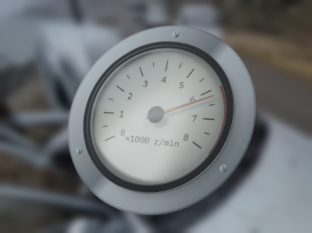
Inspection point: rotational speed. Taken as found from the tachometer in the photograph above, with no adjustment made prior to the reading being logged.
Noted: 6250 rpm
